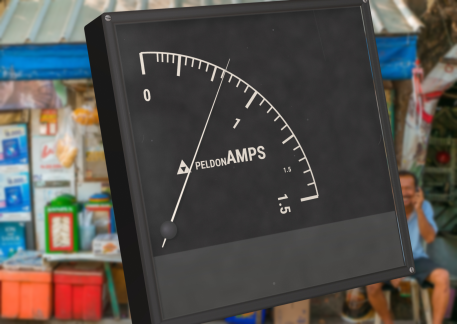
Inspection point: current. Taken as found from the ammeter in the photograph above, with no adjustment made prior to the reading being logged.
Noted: 0.8 A
